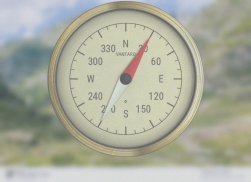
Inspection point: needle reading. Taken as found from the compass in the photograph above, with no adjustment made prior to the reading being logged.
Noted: 30 °
